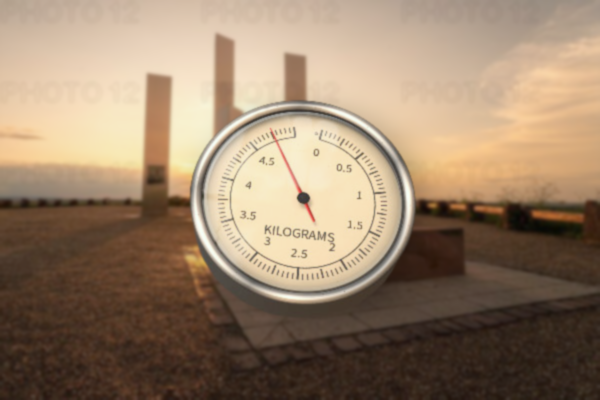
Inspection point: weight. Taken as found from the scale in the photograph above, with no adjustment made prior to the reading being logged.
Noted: 4.75 kg
